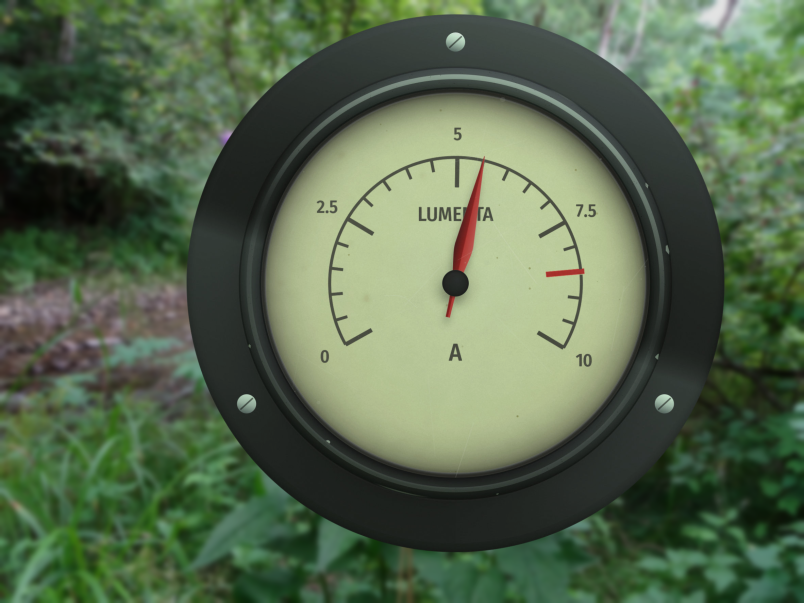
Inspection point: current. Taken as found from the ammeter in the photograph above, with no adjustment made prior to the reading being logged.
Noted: 5.5 A
